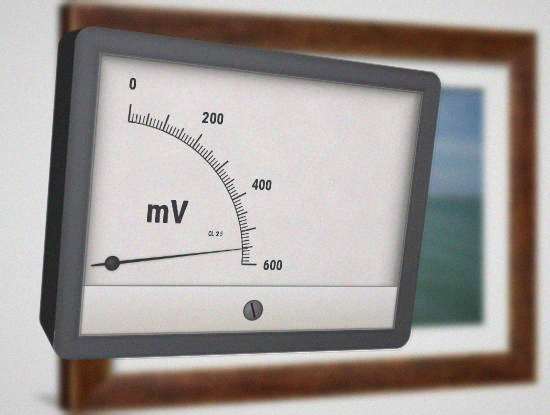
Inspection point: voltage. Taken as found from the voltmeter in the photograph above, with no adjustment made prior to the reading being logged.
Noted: 550 mV
